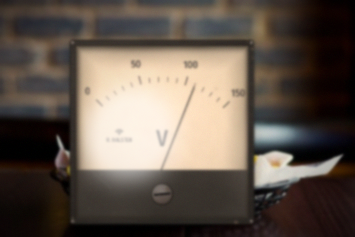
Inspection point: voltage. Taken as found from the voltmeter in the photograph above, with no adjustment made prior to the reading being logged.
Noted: 110 V
